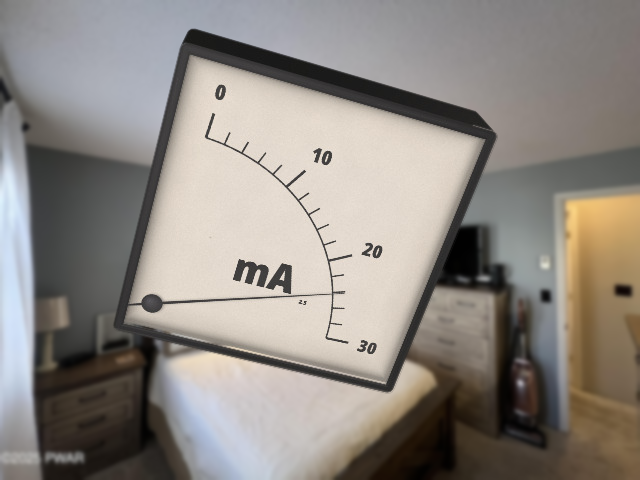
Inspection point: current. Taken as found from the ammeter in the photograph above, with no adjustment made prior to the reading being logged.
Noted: 24 mA
